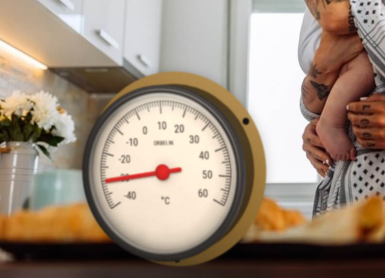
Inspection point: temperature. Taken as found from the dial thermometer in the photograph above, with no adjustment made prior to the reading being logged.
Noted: -30 °C
